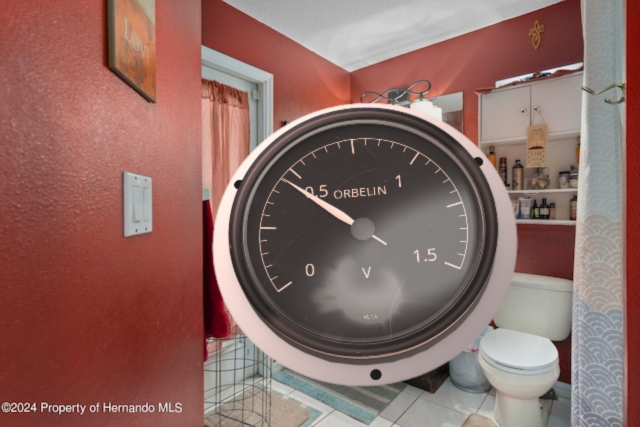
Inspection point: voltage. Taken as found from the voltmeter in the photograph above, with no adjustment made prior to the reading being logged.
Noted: 0.45 V
